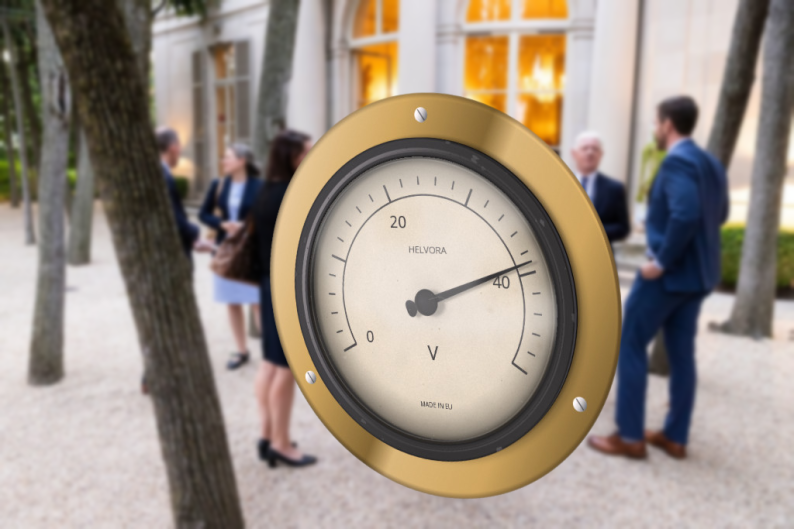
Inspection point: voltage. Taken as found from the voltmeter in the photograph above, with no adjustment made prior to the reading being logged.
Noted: 39 V
